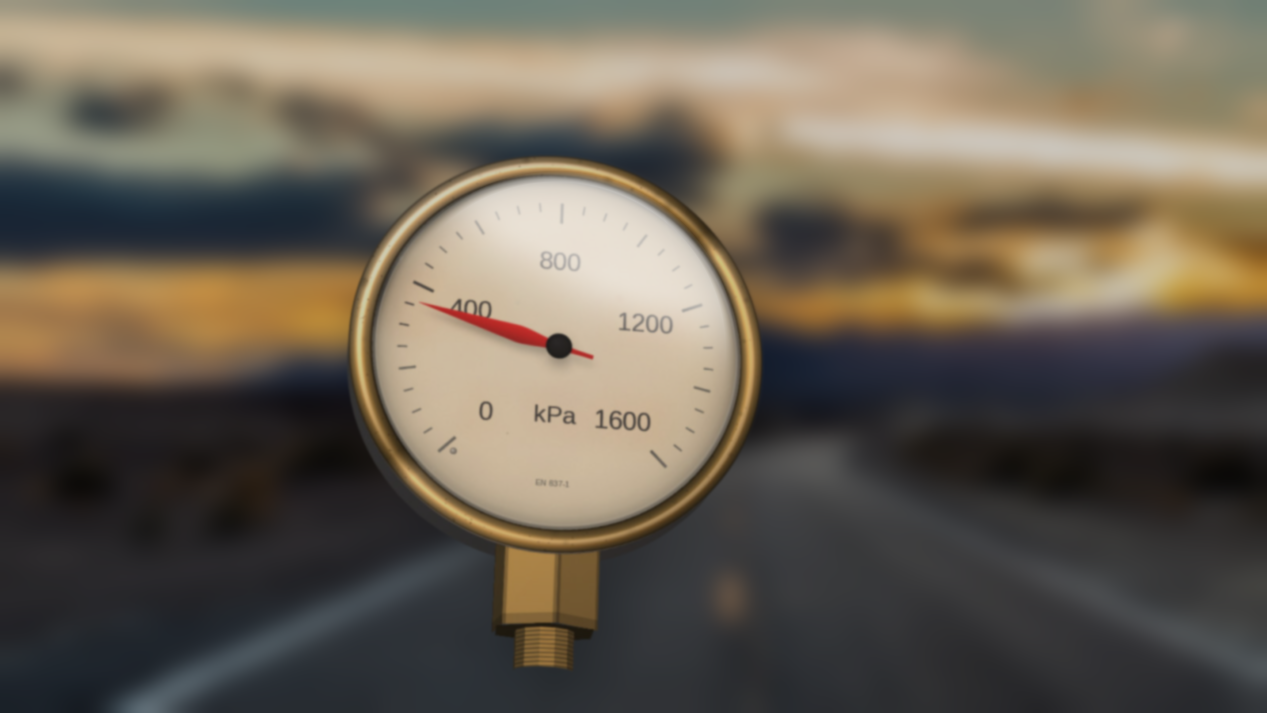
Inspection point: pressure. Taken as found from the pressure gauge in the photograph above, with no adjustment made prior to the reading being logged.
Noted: 350 kPa
